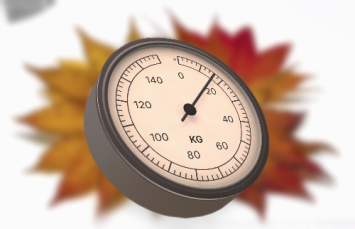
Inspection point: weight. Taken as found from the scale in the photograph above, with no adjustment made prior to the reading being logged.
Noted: 16 kg
